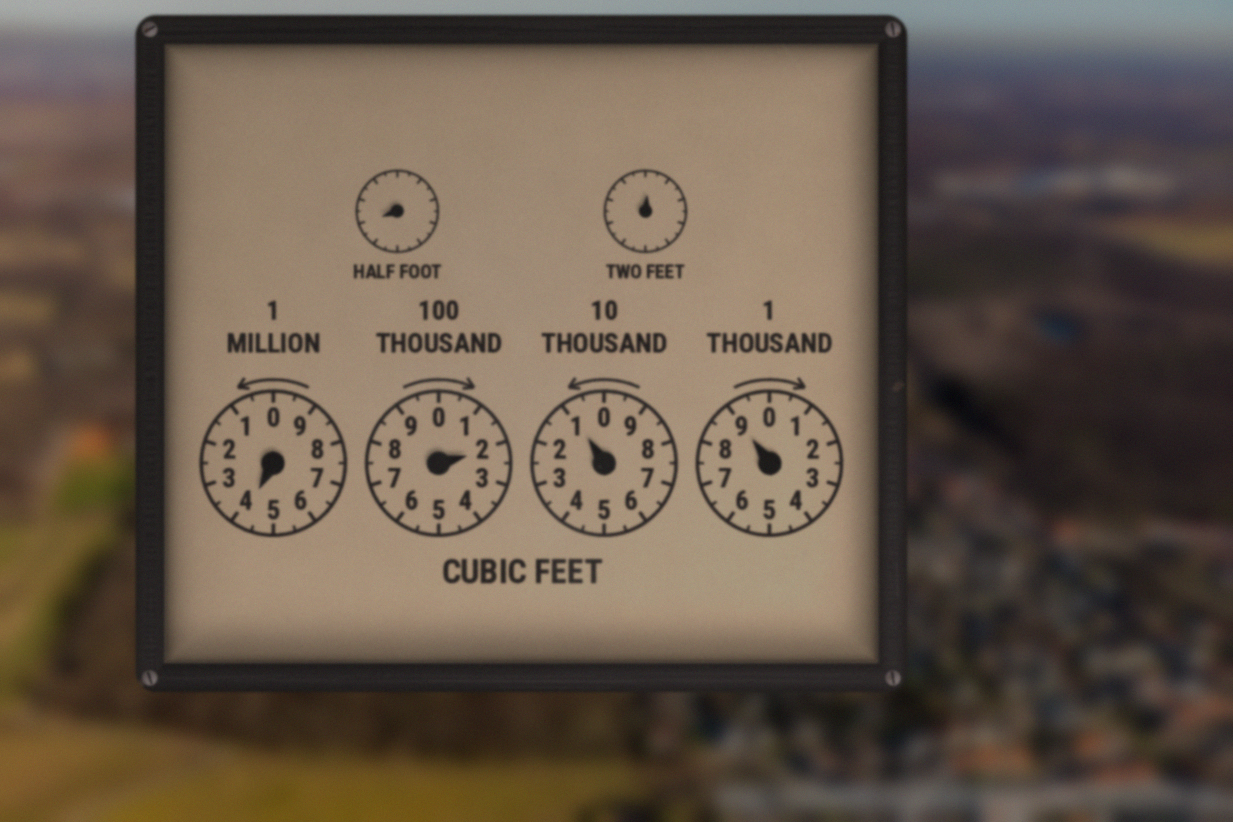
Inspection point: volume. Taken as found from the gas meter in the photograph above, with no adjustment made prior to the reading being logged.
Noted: 420900 ft³
